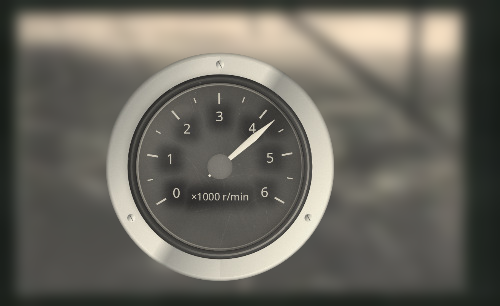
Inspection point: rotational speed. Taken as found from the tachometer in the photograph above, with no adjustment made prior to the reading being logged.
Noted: 4250 rpm
